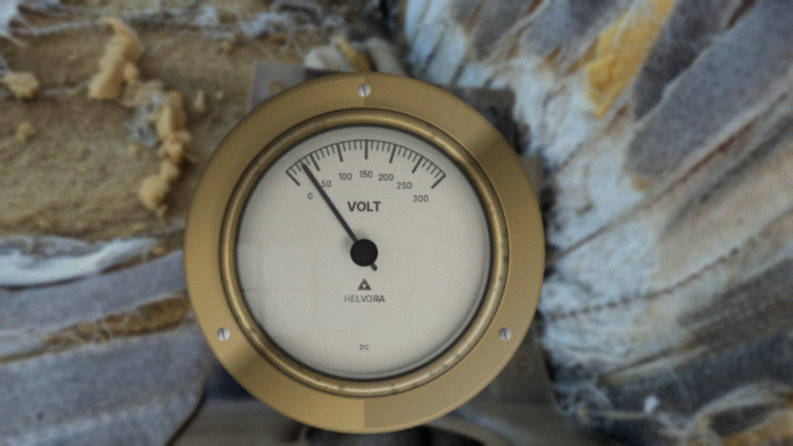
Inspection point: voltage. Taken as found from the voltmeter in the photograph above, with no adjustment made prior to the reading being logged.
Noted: 30 V
